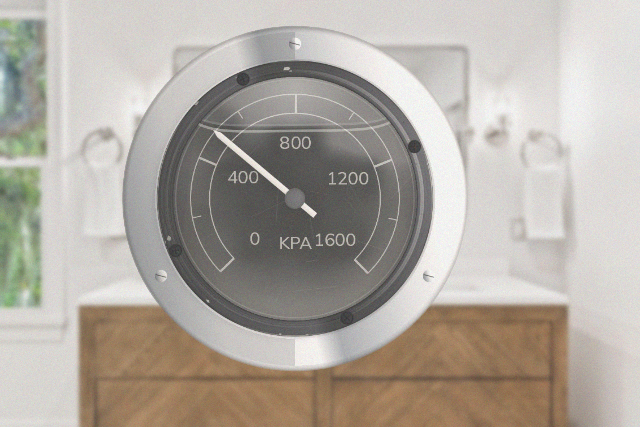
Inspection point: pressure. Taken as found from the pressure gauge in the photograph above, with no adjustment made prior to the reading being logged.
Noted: 500 kPa
